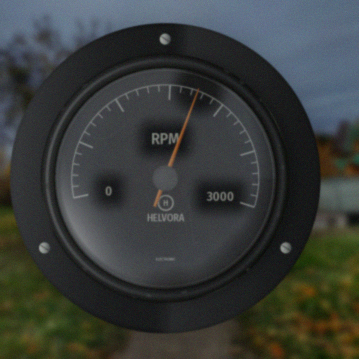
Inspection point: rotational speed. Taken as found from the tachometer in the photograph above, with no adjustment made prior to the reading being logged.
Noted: 1750 rpm
